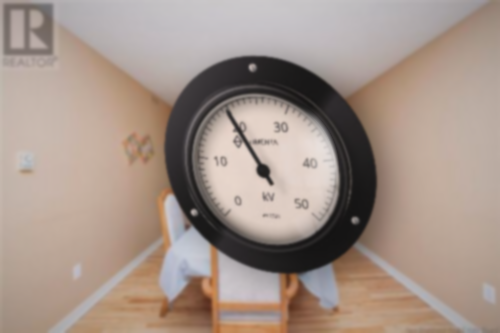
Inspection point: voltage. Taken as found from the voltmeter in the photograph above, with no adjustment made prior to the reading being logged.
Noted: 20 kV
